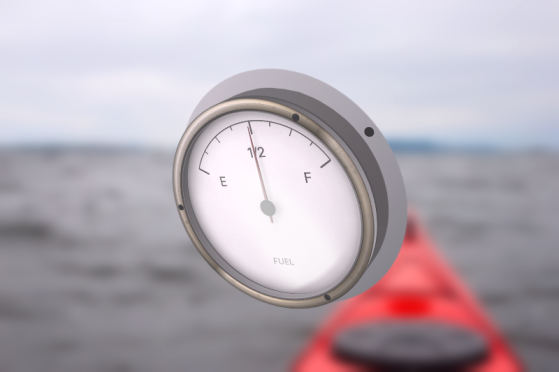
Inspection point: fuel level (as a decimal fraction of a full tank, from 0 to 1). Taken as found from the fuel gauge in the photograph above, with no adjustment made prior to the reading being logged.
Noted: 0.5
